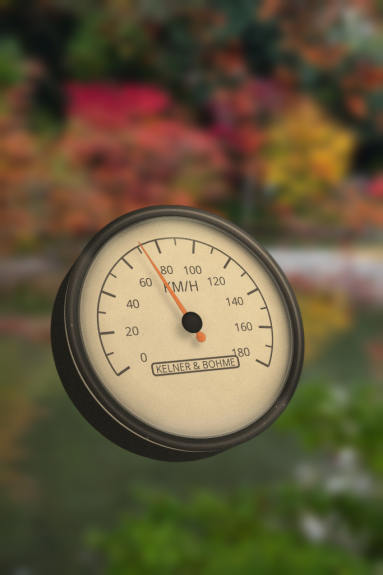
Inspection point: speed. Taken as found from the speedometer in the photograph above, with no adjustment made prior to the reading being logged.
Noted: 70 km/h
